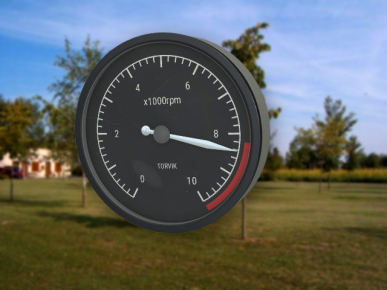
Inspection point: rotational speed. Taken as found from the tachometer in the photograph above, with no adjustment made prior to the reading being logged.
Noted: 8400 rpm
